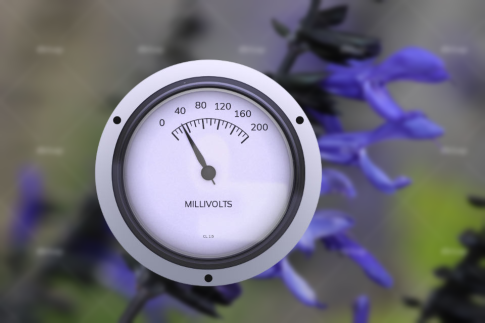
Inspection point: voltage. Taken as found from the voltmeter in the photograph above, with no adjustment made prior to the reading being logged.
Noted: 30 mV
